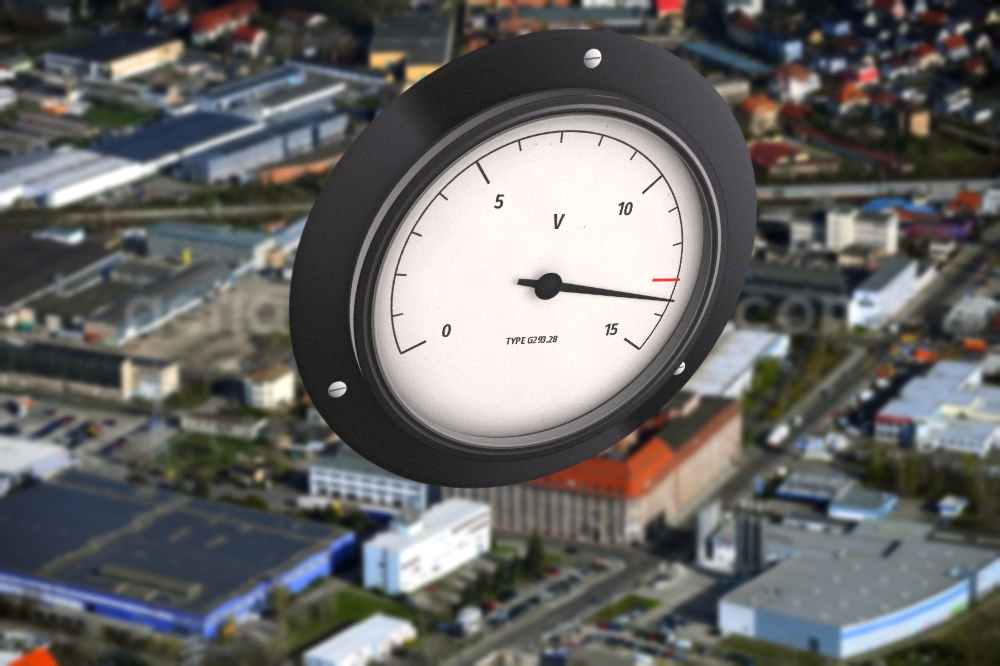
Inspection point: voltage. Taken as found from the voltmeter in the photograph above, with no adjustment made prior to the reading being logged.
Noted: 13.5 V
